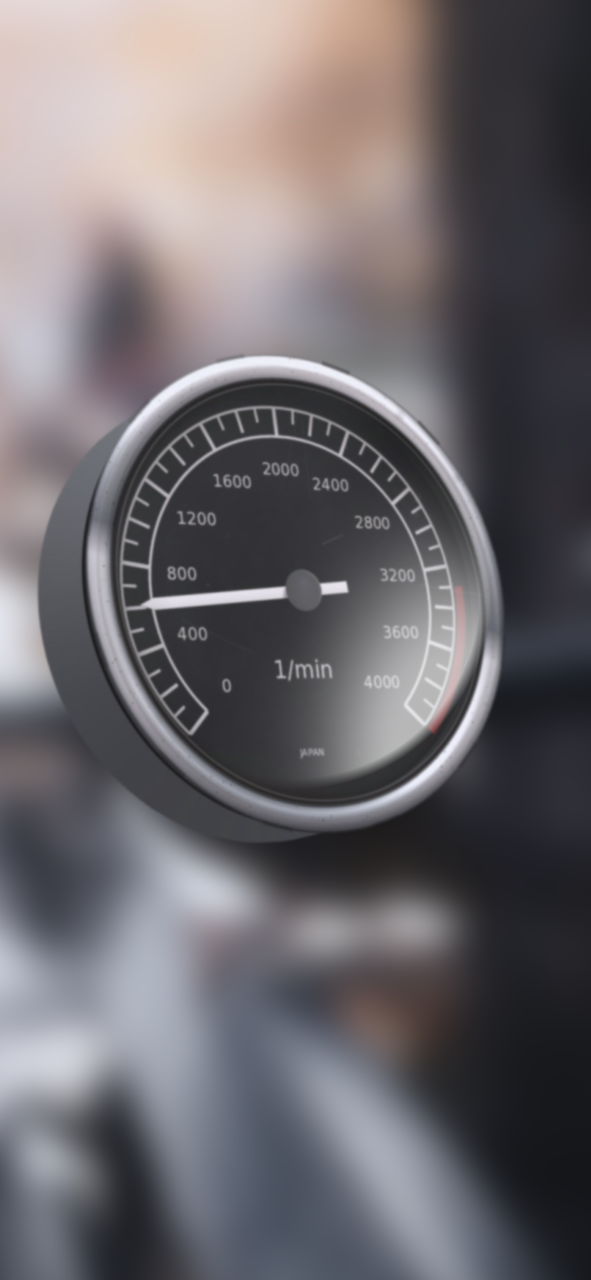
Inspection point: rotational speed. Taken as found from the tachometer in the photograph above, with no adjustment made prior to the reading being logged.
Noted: 600 rpm
